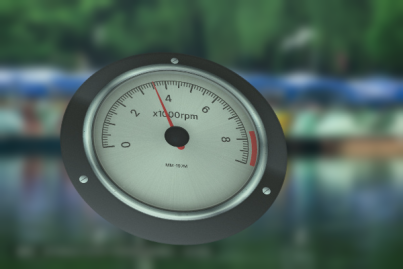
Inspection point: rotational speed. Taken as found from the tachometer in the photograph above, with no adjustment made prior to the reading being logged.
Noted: 3500 rpm
